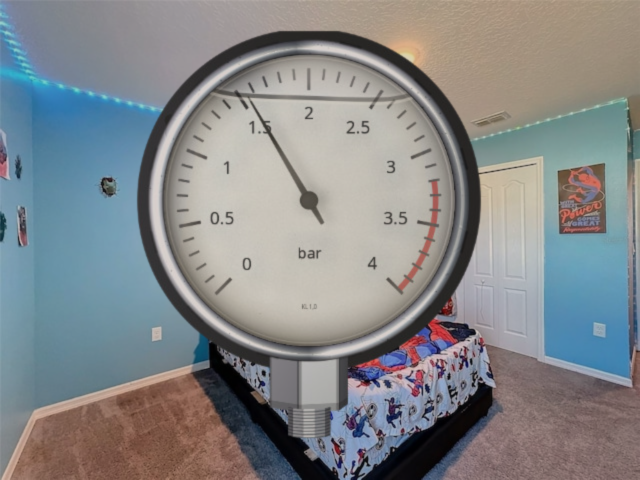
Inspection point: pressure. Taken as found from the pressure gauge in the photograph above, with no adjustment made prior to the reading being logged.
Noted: 1.55 bar
